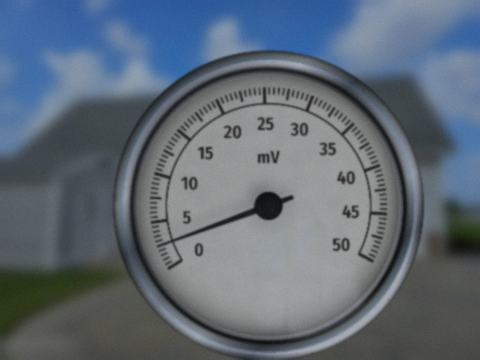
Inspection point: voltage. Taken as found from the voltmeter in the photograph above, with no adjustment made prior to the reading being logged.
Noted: 2.5 mV
